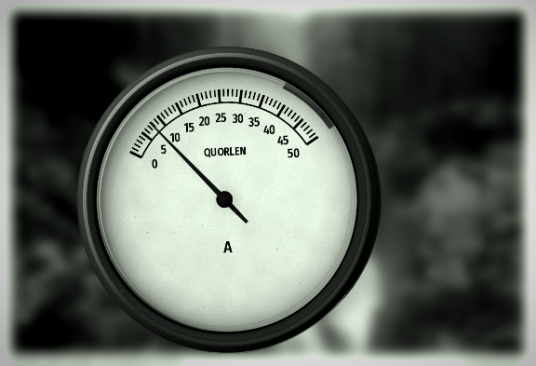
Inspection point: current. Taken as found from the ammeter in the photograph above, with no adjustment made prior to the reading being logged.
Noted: 8 A
